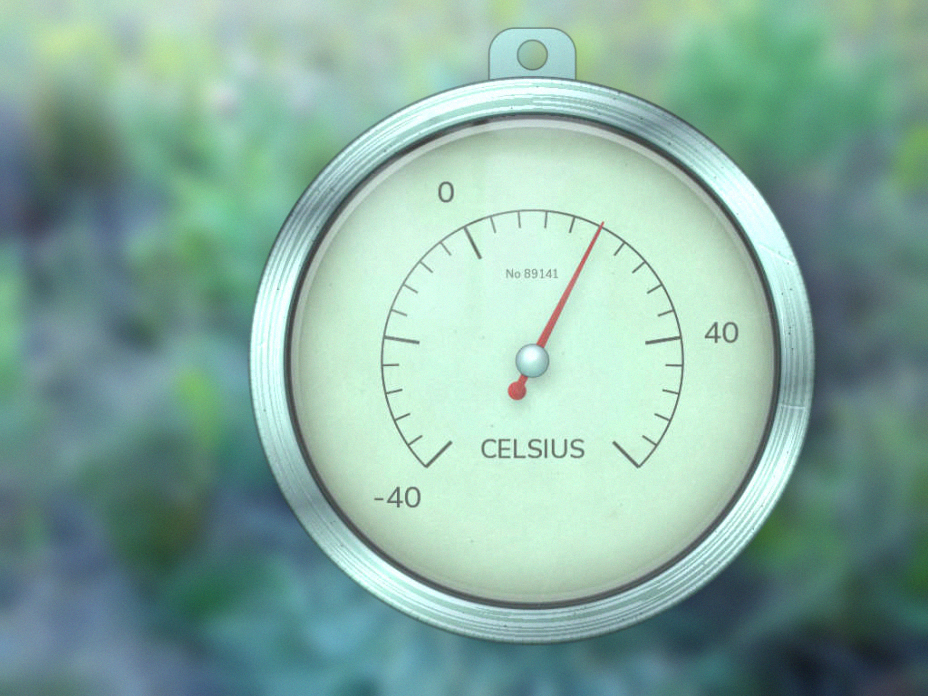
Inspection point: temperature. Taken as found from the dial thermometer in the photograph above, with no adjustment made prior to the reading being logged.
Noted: 20 °C
